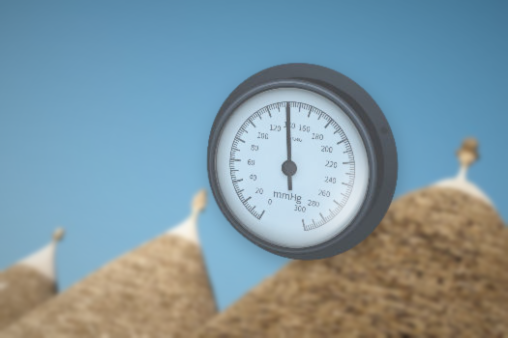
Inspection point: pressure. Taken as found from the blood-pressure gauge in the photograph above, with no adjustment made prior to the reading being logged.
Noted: 140 mmHg
